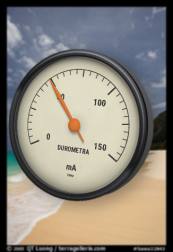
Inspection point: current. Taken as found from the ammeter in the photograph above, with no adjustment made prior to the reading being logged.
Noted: 50 mA
